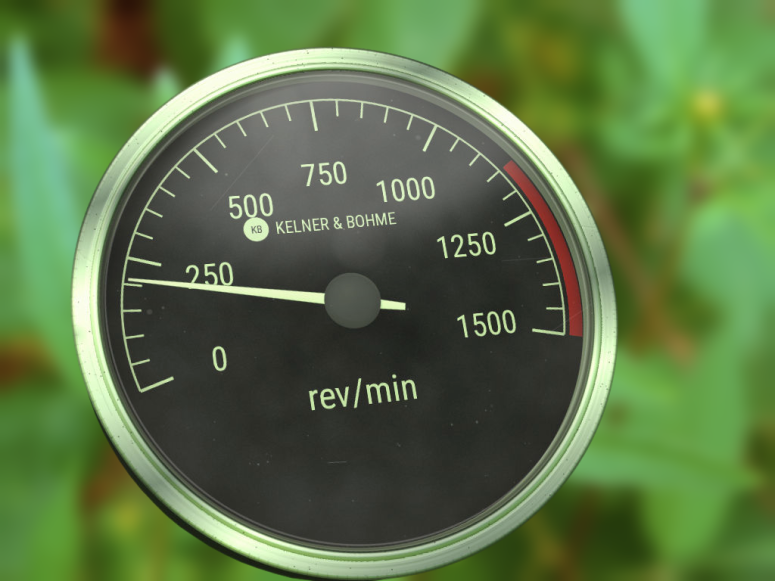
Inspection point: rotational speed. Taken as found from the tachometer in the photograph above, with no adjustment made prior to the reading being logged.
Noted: 200 rpm
